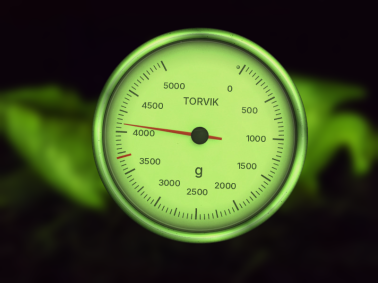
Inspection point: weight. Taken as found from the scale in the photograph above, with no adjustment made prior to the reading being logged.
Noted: 4100 g
